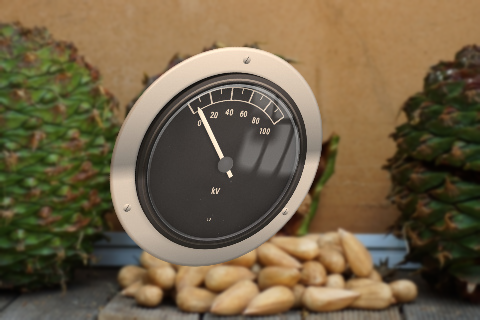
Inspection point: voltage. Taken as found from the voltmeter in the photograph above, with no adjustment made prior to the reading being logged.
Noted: 5 kV
